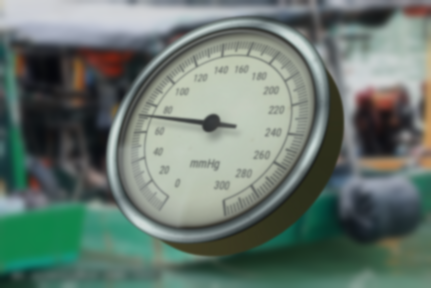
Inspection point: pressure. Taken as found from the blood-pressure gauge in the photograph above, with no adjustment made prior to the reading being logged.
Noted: 70 mmHg
